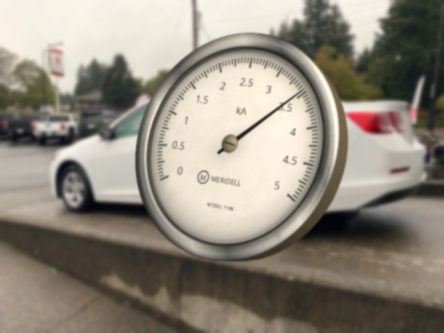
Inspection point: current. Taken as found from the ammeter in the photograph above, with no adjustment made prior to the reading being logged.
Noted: 3.5 kA
